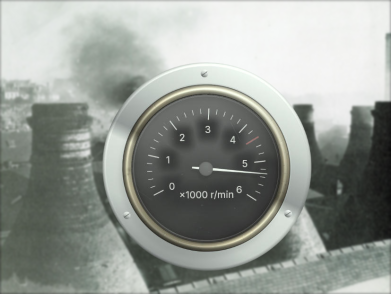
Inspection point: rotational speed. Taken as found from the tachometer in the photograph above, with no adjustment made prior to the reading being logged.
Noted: 5300 rpm
